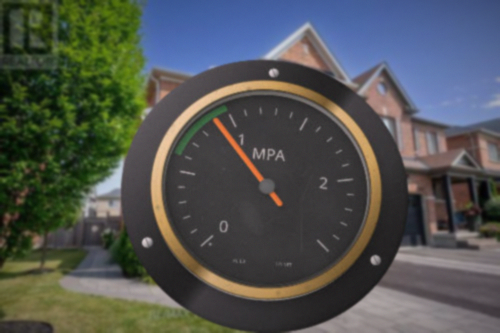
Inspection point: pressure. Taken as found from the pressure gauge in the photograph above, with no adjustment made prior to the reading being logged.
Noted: 0.9 MPa
